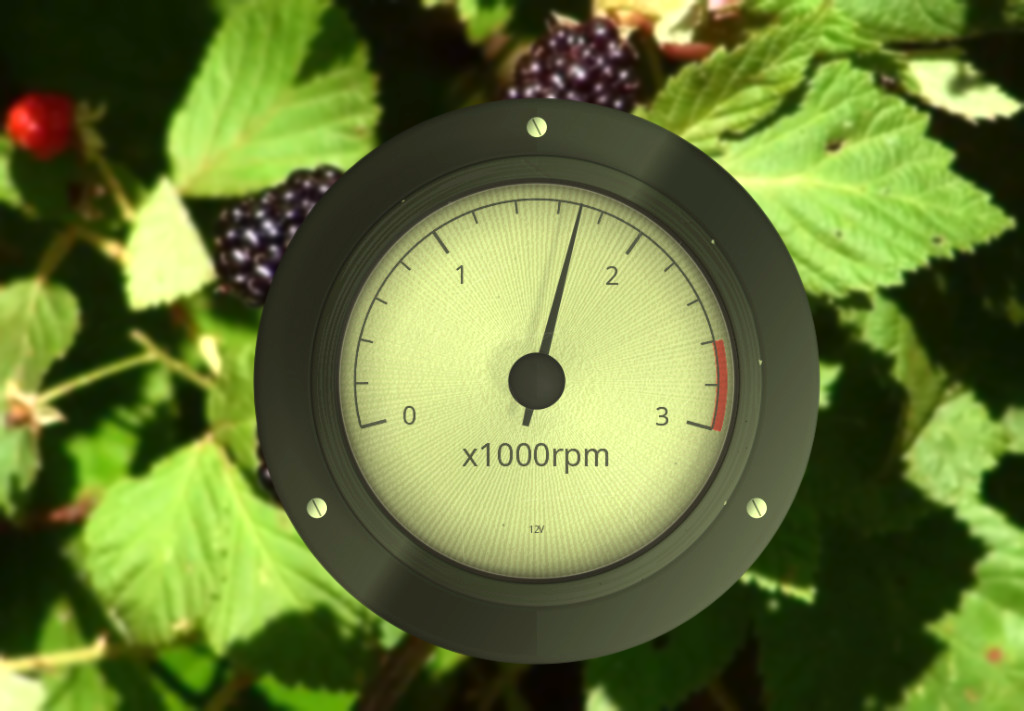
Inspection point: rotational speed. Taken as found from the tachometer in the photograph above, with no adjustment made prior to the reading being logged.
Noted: 1700 rpm
